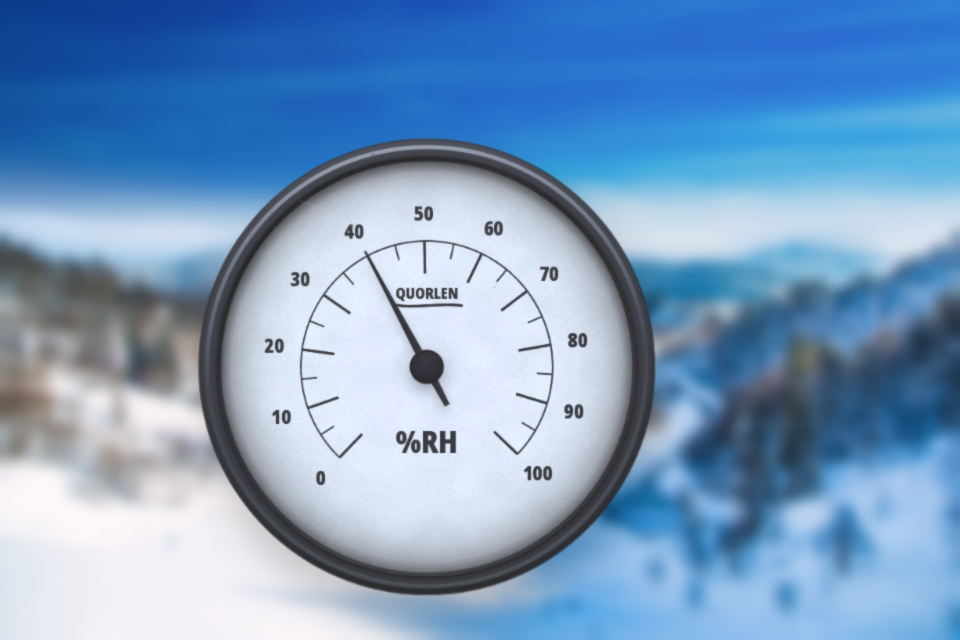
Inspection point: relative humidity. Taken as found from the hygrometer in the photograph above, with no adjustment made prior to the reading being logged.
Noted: 40 %
